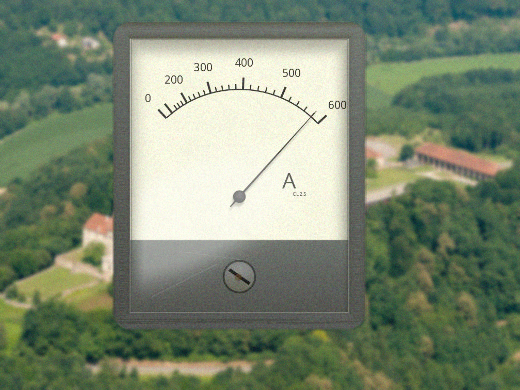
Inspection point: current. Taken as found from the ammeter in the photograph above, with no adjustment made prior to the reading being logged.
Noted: 580 A
